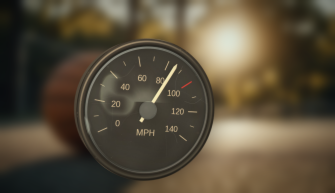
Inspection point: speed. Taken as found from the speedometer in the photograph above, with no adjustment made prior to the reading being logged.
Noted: 85 mph
